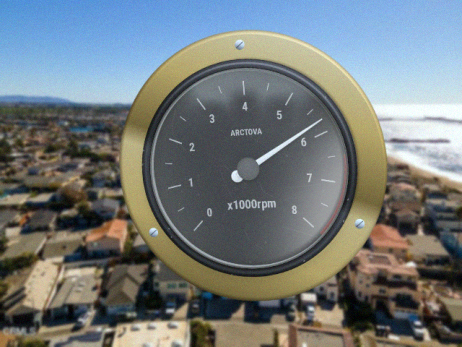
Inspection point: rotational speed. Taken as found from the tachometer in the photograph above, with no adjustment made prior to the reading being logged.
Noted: 5750 rpm
